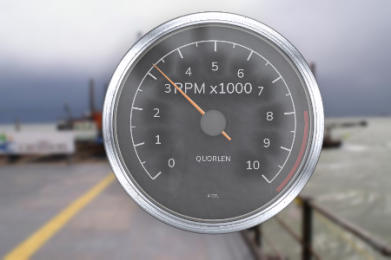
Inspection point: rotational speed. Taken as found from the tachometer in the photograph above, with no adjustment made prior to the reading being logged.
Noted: 3250 rpm
